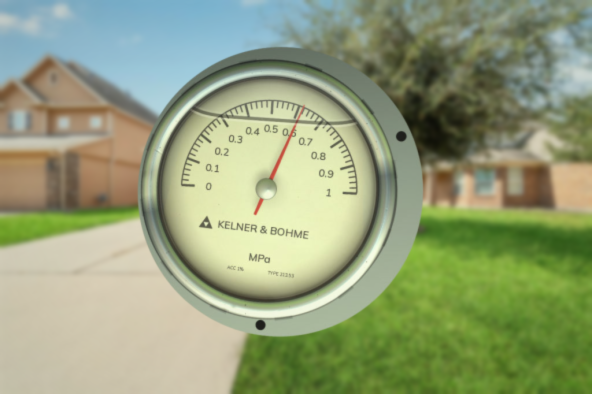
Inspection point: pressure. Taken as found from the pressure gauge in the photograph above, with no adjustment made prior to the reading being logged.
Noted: 0.62 MPa
